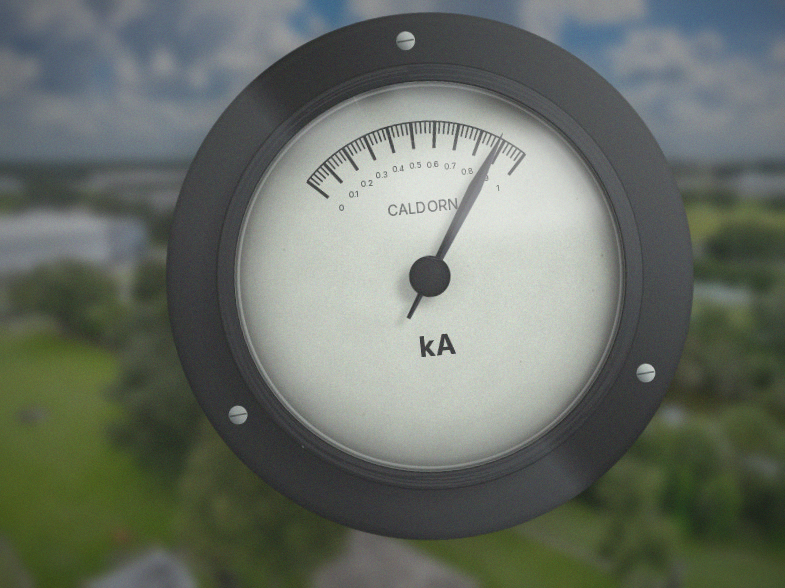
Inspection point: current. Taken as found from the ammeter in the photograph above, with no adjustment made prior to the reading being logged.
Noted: 0.88 kA
